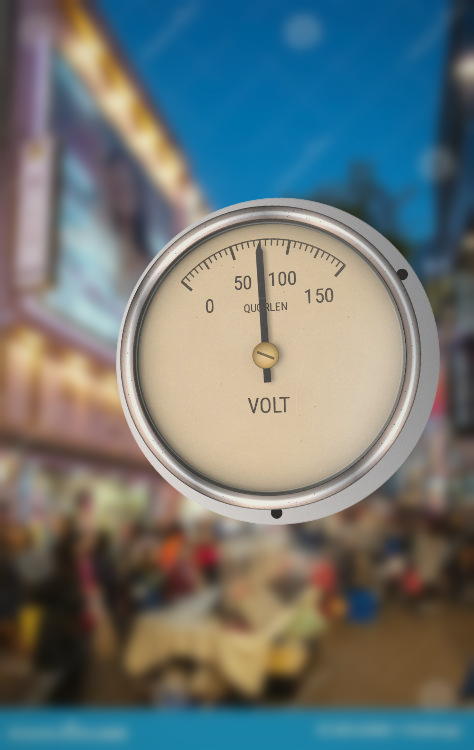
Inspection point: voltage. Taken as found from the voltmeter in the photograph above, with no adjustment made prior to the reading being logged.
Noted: 75 V
